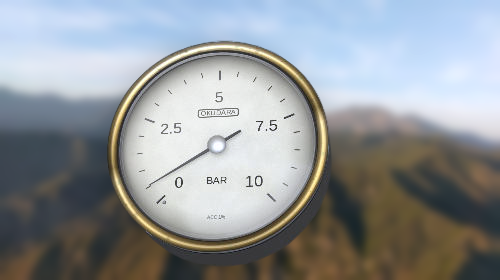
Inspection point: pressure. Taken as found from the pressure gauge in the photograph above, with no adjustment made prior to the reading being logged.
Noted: 0.5 bar
